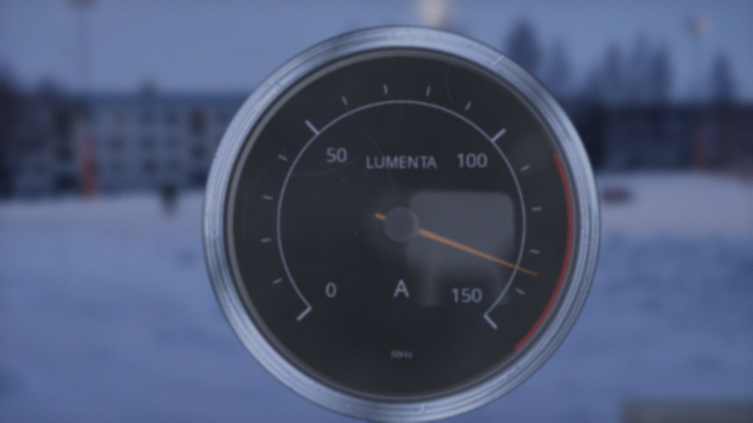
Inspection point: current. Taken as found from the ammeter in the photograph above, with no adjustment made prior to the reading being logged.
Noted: 135 A
